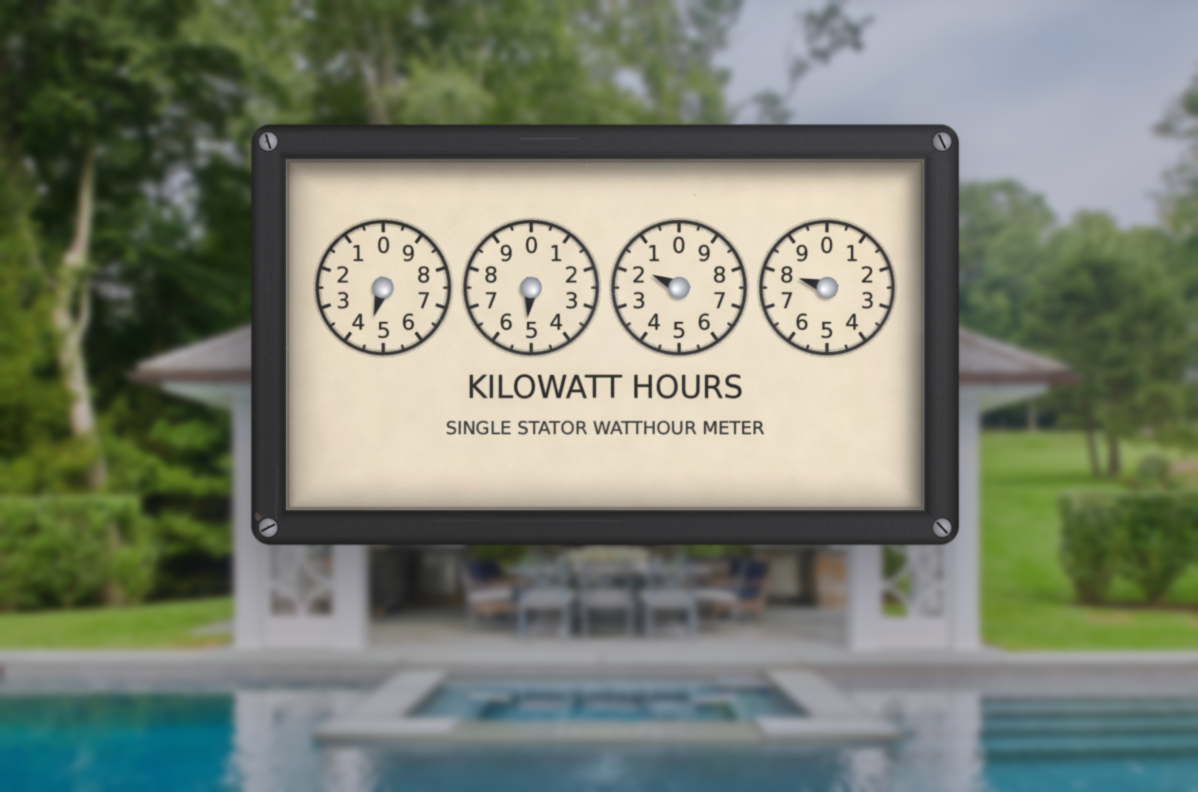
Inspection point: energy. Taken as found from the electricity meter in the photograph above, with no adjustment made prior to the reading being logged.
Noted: 4518 kWh
